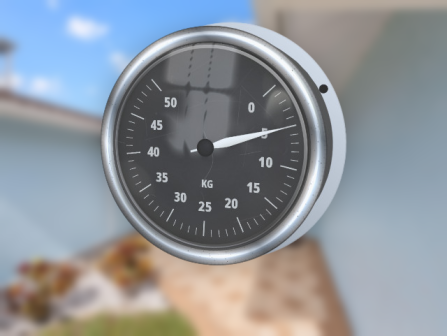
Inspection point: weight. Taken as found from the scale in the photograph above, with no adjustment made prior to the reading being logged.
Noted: 5 kg
